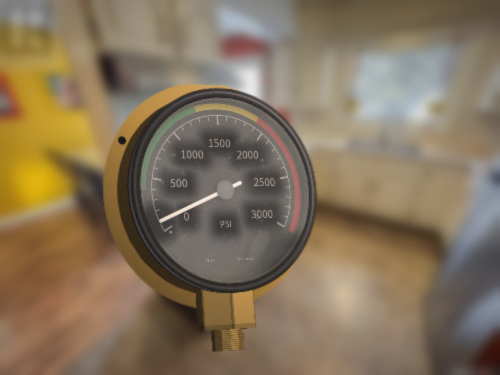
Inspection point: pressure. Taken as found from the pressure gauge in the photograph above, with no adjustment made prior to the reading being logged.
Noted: 100 psi
